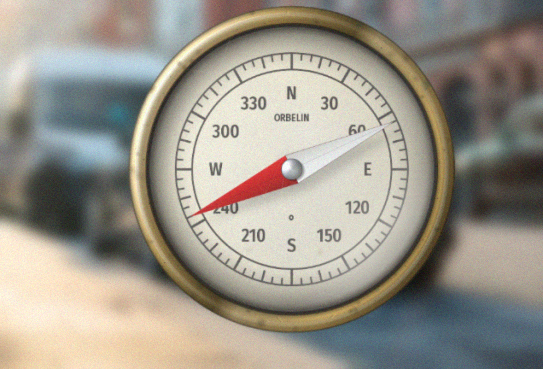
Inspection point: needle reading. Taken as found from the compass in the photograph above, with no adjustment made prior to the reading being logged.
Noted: 245 °
